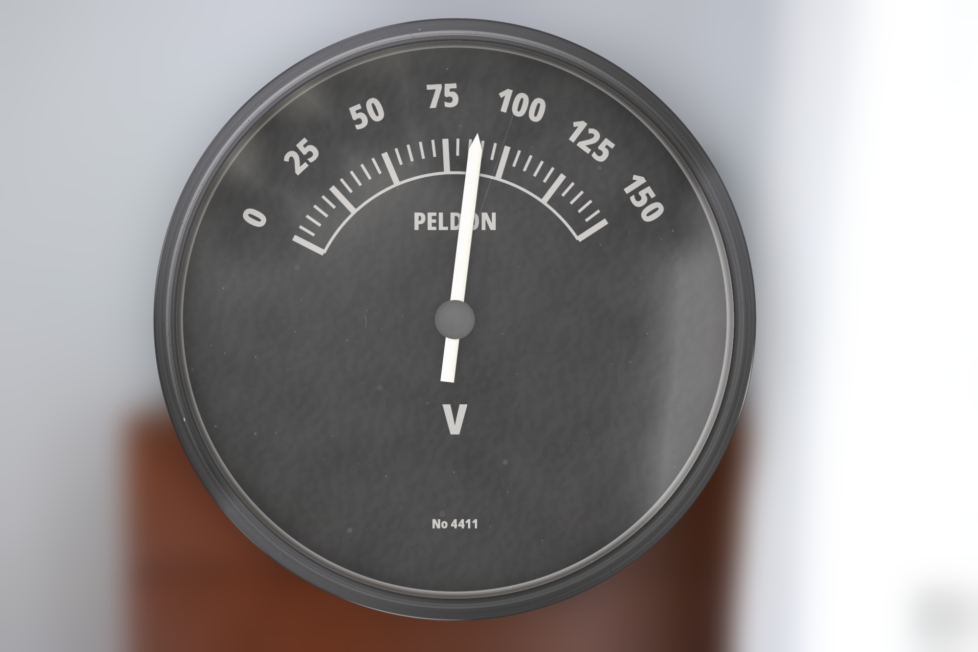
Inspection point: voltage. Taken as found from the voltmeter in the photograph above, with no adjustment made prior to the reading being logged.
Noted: 87.5 V
